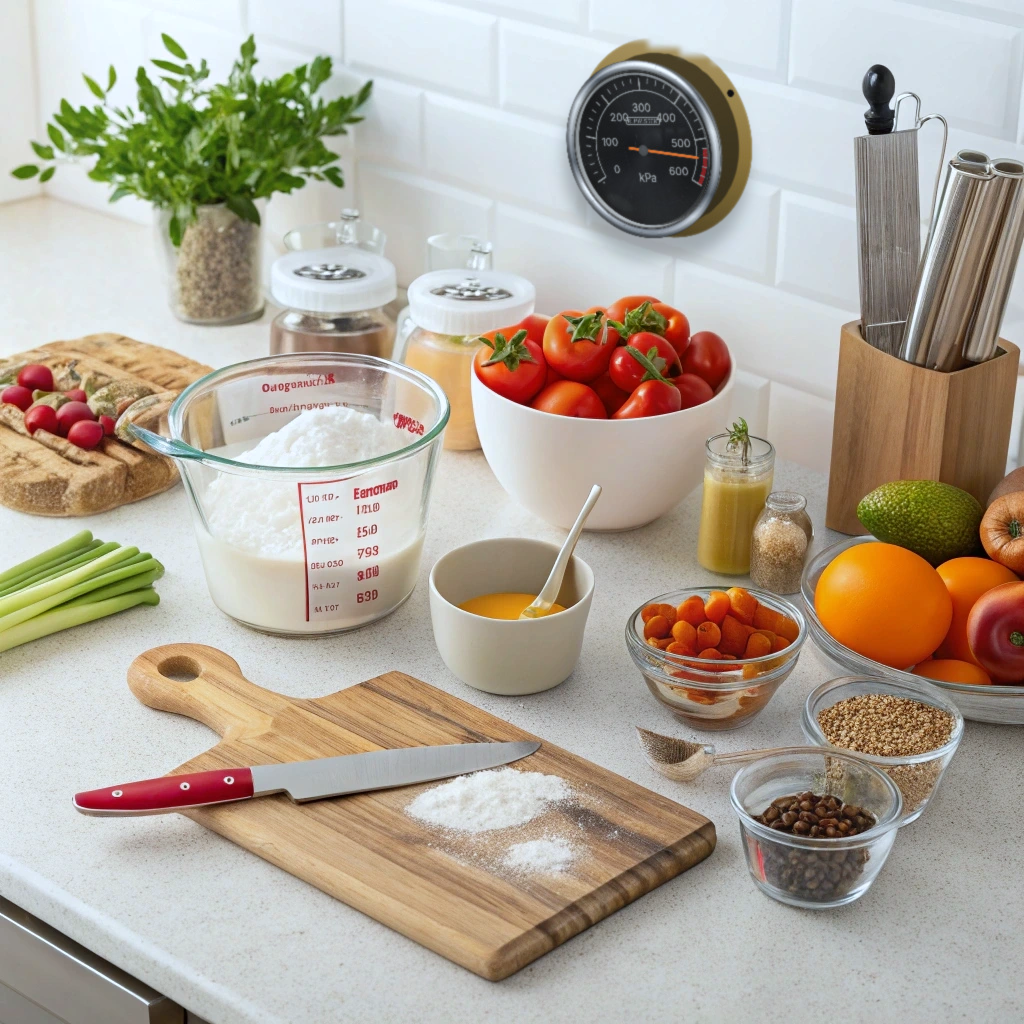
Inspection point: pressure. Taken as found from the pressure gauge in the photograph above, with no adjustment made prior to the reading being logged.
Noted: 540 kPa
